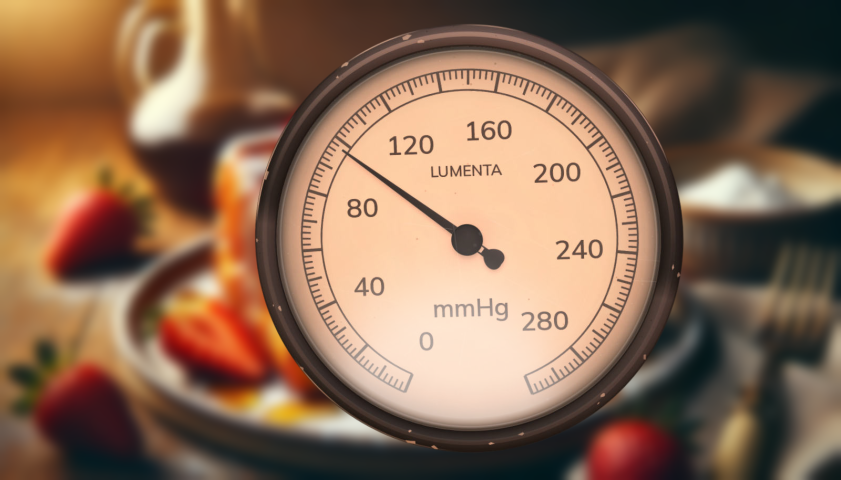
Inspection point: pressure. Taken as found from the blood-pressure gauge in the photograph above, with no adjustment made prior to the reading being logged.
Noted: 98 mmHg
